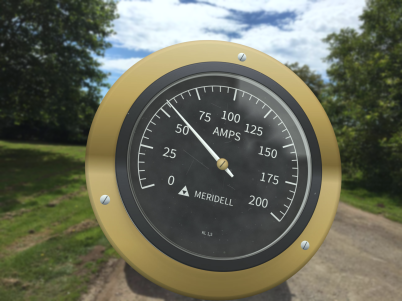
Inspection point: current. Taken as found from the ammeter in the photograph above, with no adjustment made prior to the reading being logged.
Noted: 55 A
